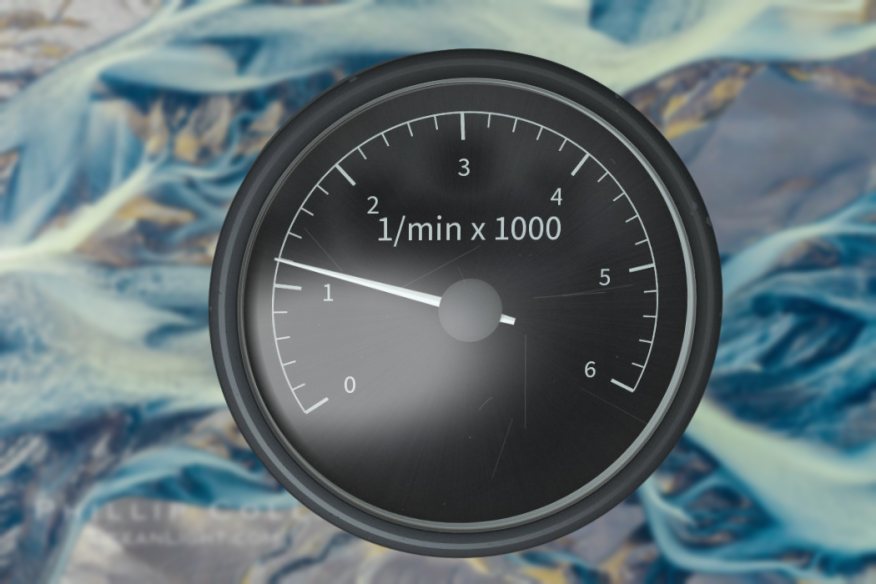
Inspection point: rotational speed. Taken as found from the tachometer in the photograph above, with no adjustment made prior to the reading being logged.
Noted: 1200 rpm
